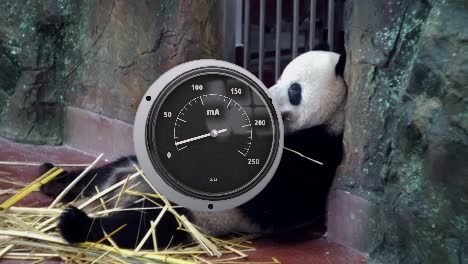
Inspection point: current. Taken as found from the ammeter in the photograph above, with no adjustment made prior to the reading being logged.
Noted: 10 mA
